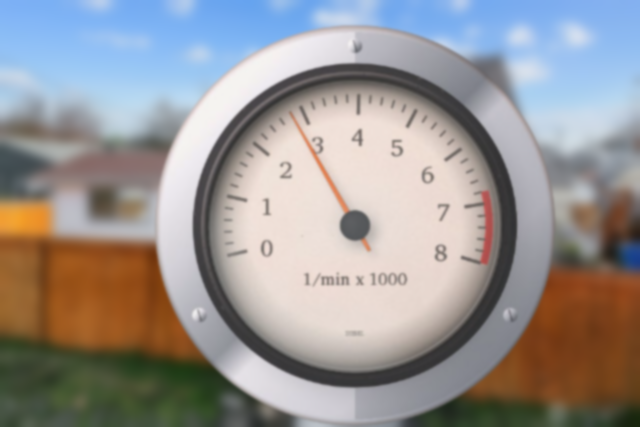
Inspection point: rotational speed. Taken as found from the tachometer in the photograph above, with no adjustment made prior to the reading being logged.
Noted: 2800 rpm
